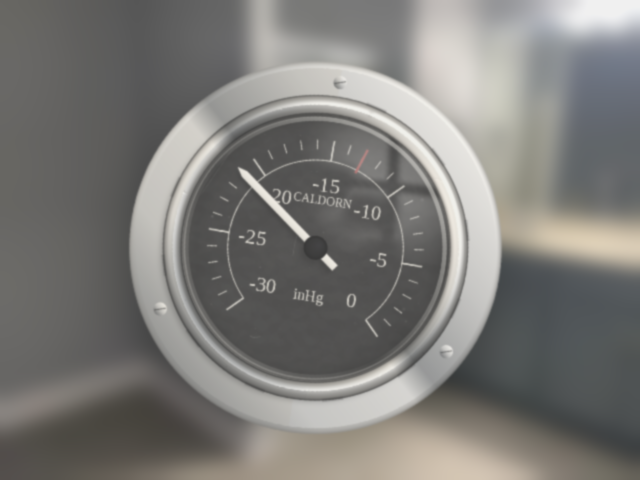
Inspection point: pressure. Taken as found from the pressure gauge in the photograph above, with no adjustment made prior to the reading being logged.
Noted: -21 inHg
